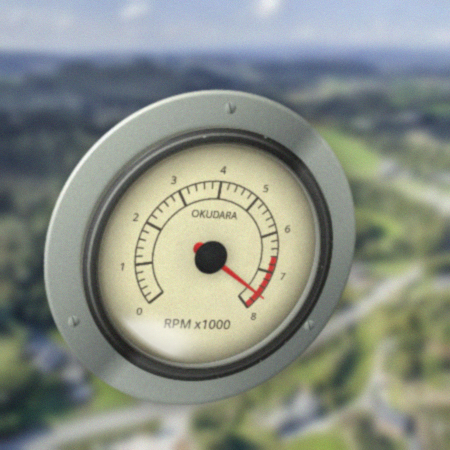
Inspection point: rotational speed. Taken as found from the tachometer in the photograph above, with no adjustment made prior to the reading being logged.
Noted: 7600 rpm
